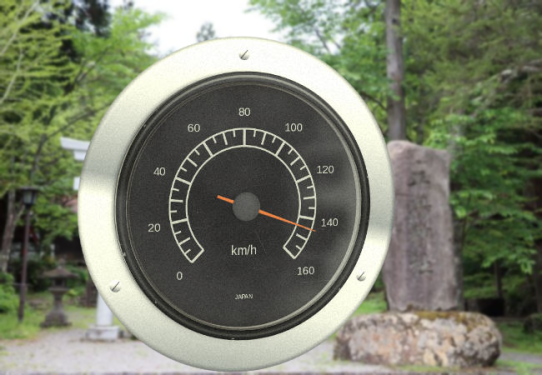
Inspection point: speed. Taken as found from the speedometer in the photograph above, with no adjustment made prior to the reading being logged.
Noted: 145 km/h
